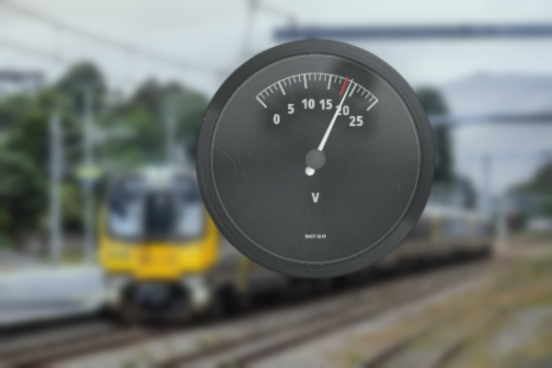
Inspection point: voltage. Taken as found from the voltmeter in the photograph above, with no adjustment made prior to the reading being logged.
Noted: 19 V
